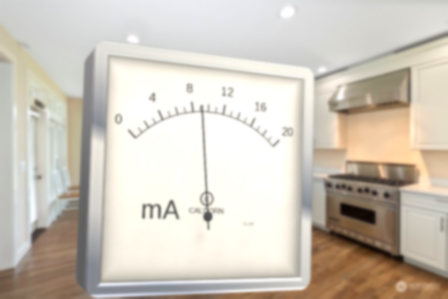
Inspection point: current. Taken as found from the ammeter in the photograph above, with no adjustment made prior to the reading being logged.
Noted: 9 mA
